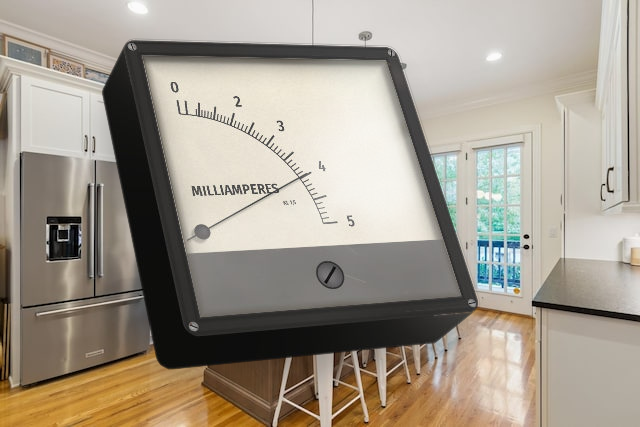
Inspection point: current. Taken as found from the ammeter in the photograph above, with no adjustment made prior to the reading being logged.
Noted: 4 mA
